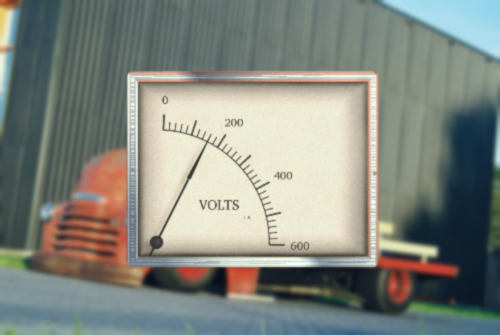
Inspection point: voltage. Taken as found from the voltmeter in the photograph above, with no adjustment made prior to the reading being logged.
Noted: 160 V
